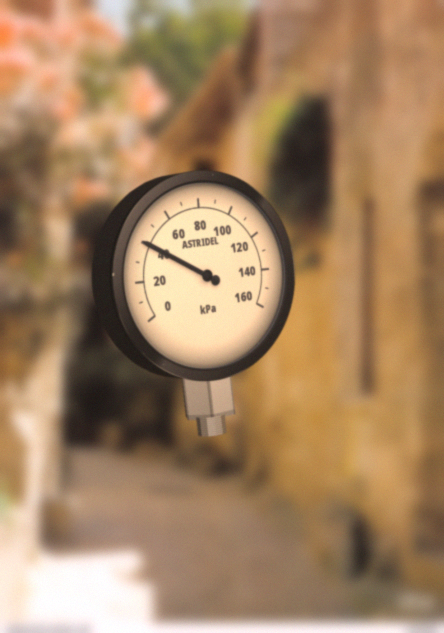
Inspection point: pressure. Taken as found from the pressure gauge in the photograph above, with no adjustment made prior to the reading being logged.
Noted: 40 kPa
